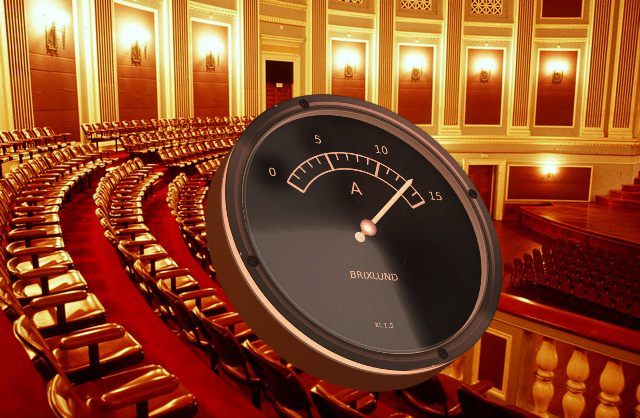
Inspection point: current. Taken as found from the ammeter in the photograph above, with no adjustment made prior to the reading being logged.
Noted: 13 A
